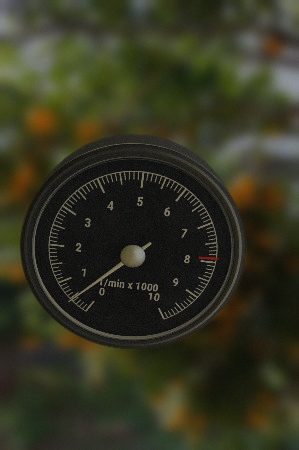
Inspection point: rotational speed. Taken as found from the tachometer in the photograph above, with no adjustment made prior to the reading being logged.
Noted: 500 rpm
